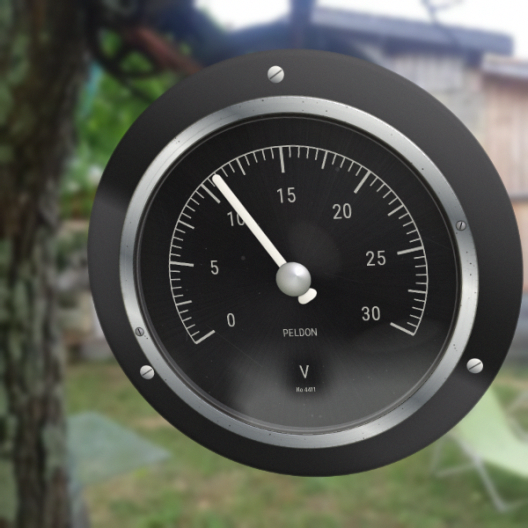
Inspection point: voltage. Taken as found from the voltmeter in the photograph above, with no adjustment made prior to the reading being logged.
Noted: 11 V
